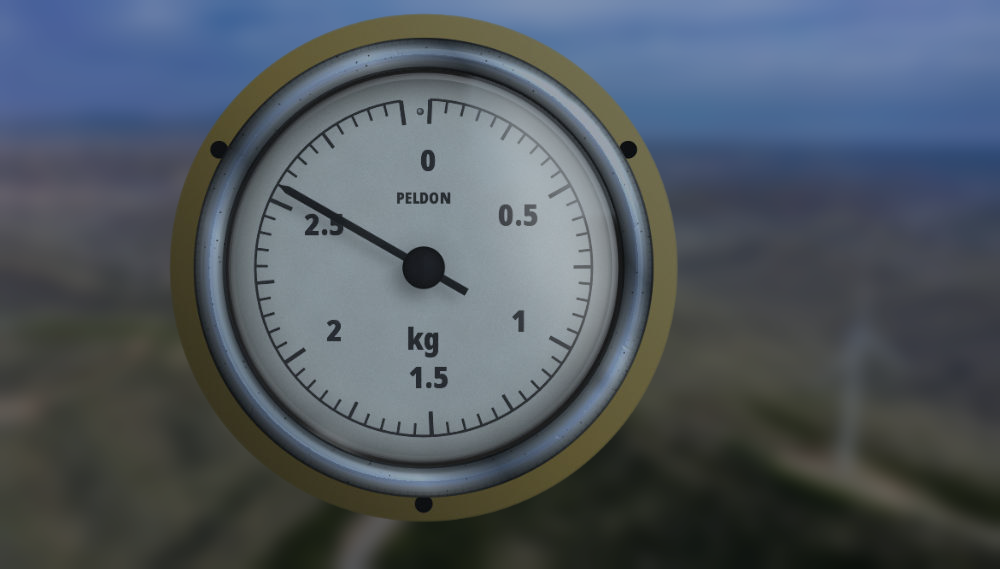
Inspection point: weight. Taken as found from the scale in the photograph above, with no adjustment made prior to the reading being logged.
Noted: 2.55 kg
